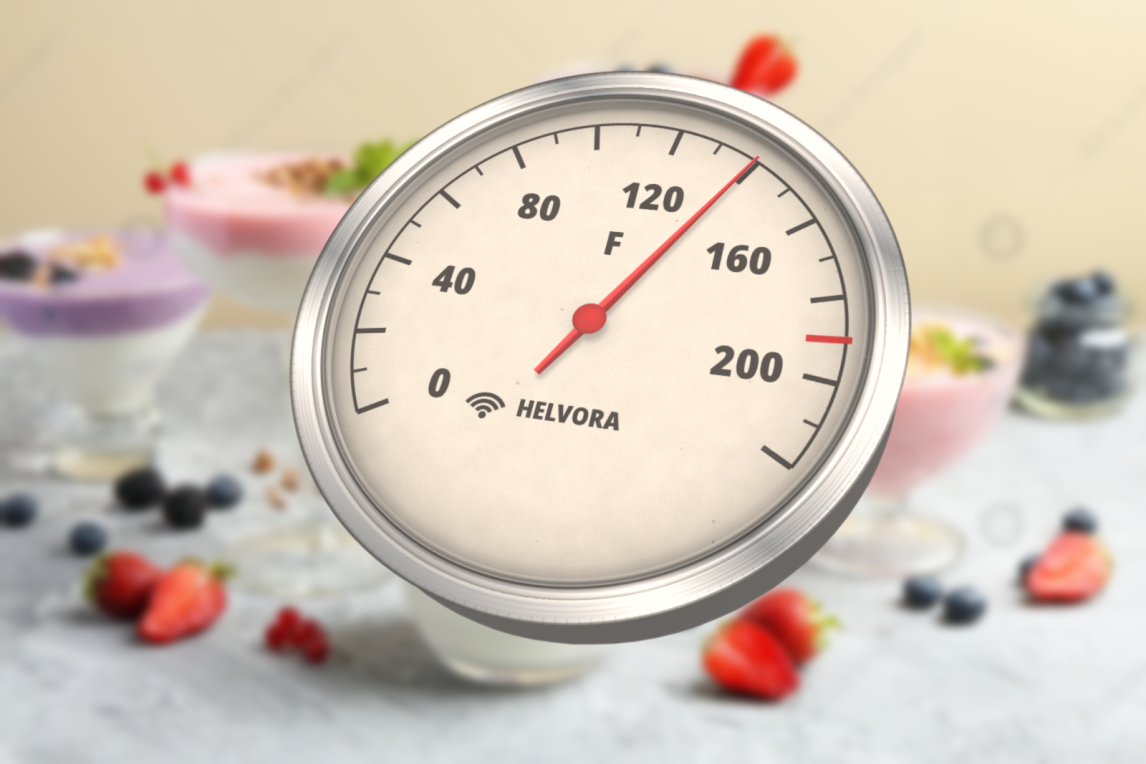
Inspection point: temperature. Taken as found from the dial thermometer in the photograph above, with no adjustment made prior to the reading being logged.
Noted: 140 °F
